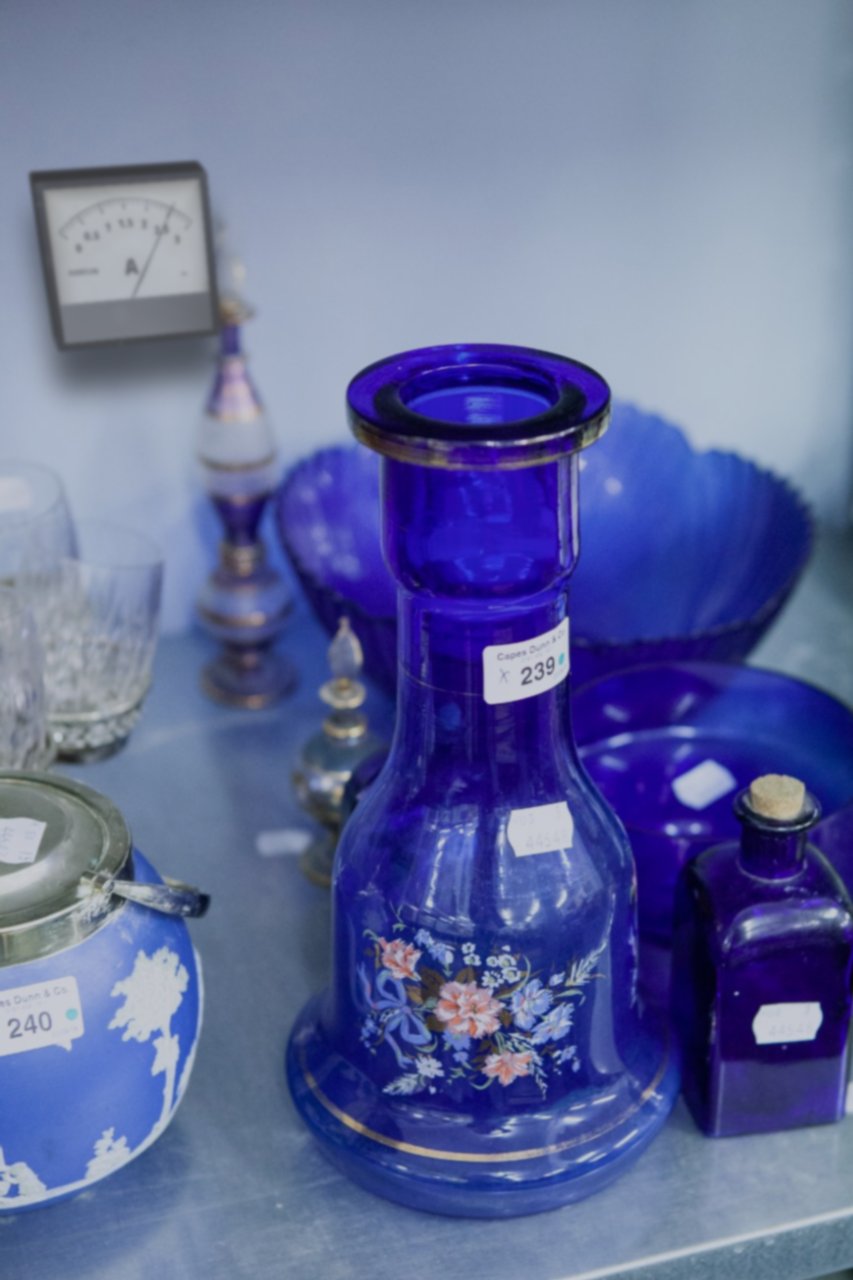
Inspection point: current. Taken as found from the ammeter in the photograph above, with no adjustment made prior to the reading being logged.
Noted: 2.5 A
